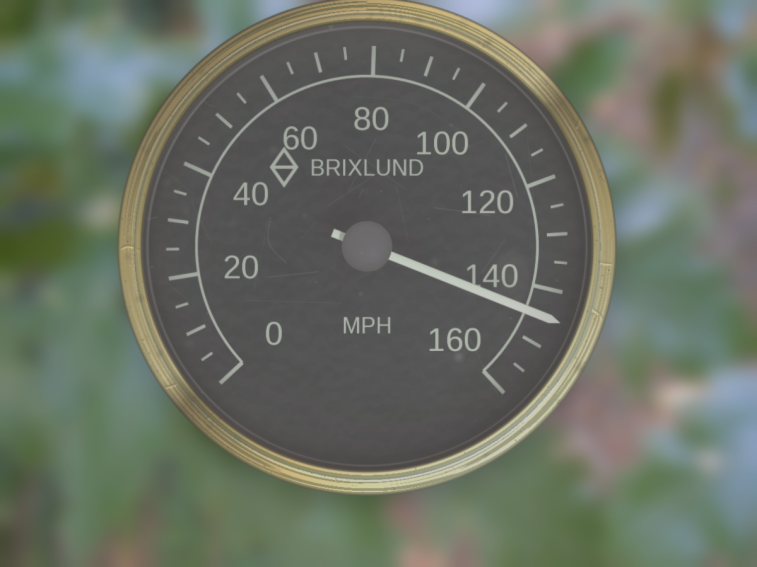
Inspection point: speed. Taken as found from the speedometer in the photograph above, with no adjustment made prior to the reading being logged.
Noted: 145 mph
